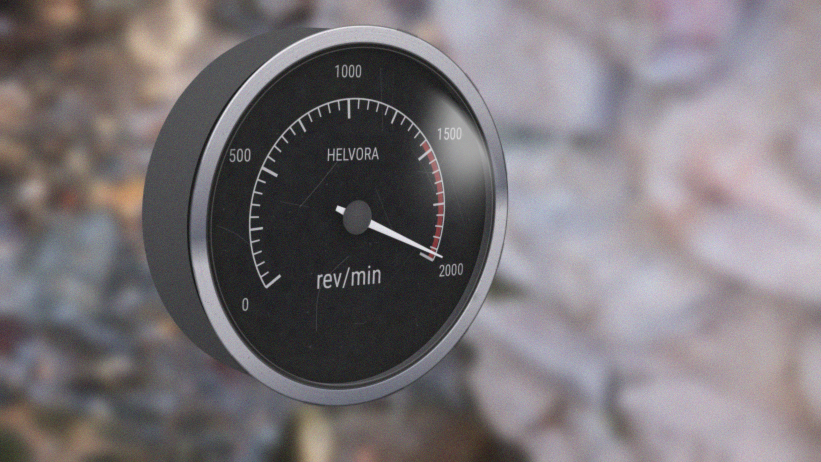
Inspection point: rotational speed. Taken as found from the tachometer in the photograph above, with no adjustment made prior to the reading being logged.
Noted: 1975 rpm
